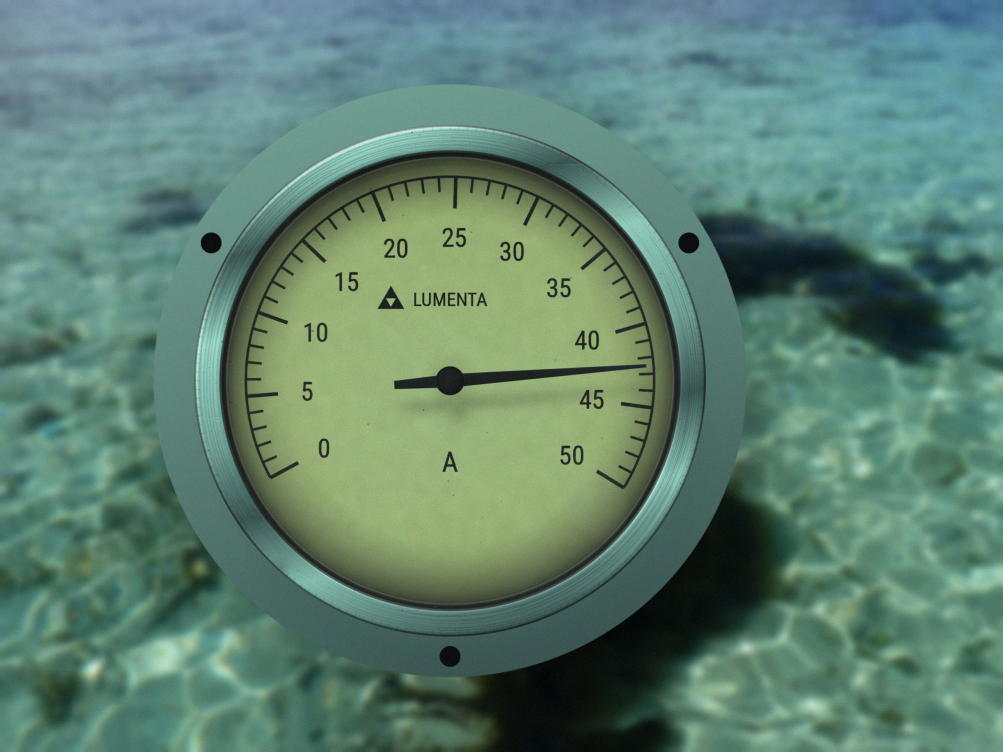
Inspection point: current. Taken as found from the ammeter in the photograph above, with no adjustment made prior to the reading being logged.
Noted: 42.5 A
